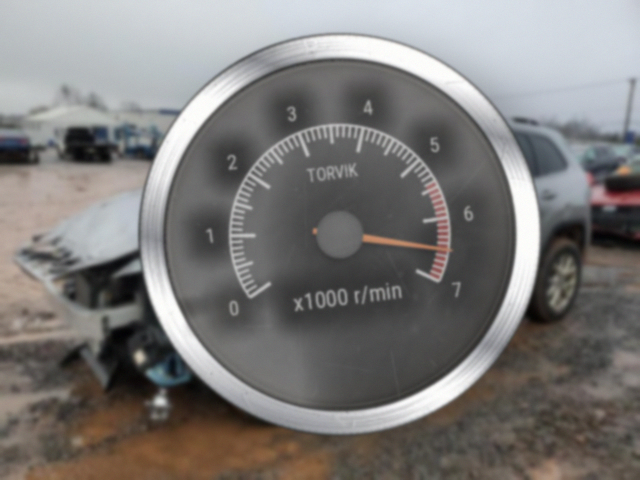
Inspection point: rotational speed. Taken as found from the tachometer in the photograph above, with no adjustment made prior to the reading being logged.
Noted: 6500 rpm
